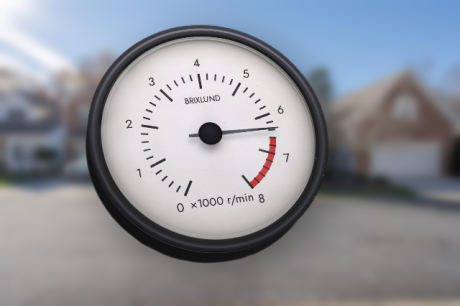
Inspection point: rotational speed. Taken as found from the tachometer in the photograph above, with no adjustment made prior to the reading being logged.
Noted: 6400 rpm
